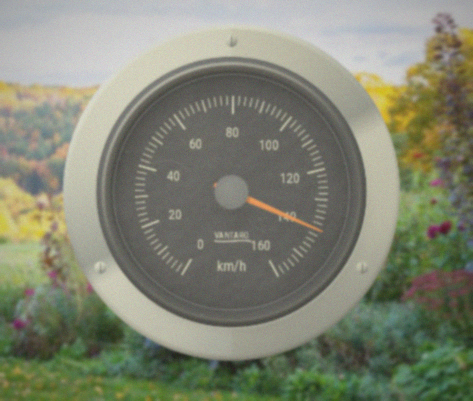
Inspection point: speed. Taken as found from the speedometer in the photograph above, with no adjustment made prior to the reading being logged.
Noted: 140 km/h
